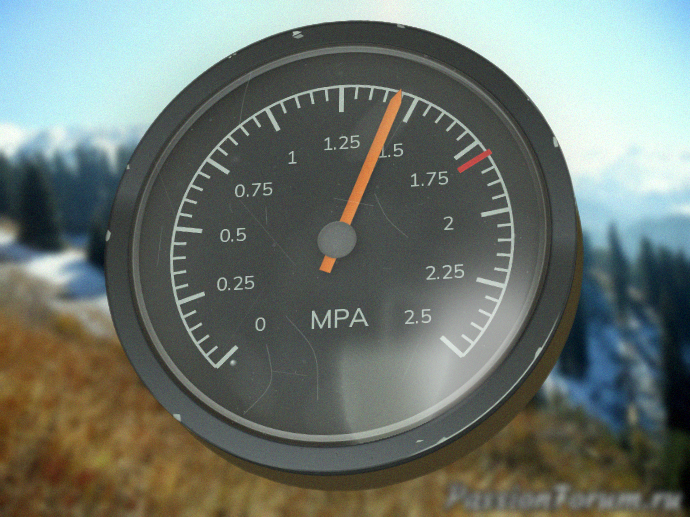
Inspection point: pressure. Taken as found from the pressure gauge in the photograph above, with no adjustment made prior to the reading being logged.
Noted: 1.45 MPa
